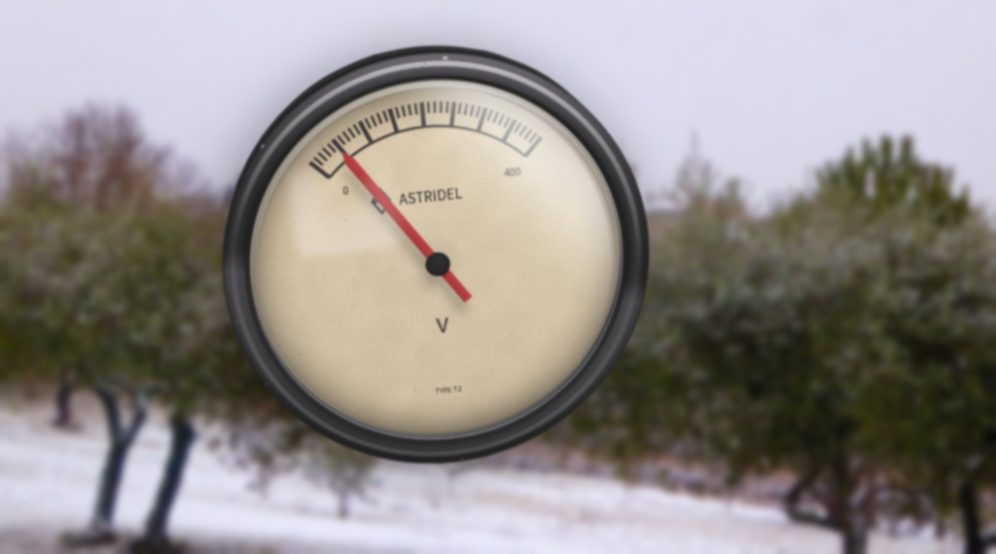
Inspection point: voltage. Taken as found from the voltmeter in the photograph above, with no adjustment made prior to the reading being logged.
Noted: 50 V
